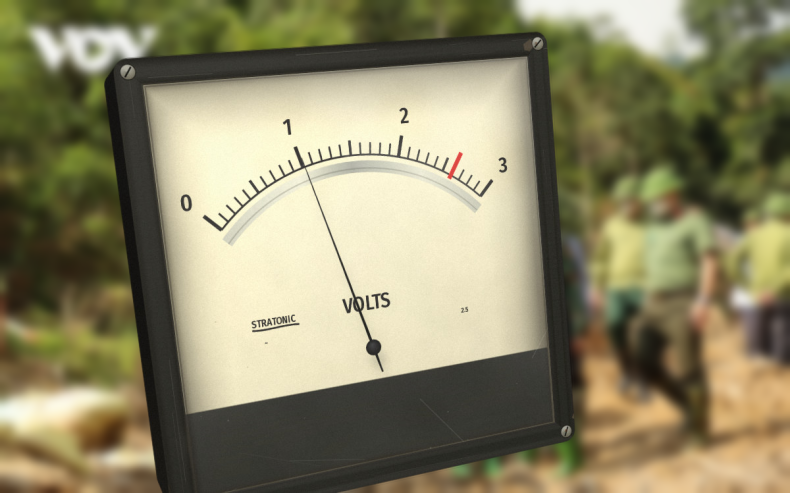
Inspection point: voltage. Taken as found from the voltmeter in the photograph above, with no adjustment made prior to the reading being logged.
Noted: 1 V
